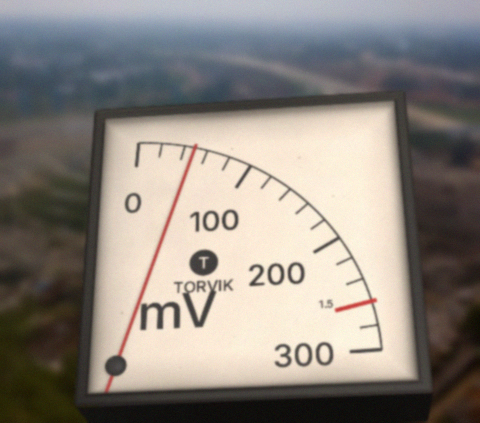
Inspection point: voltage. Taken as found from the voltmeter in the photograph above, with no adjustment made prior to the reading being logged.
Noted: 50 mV
